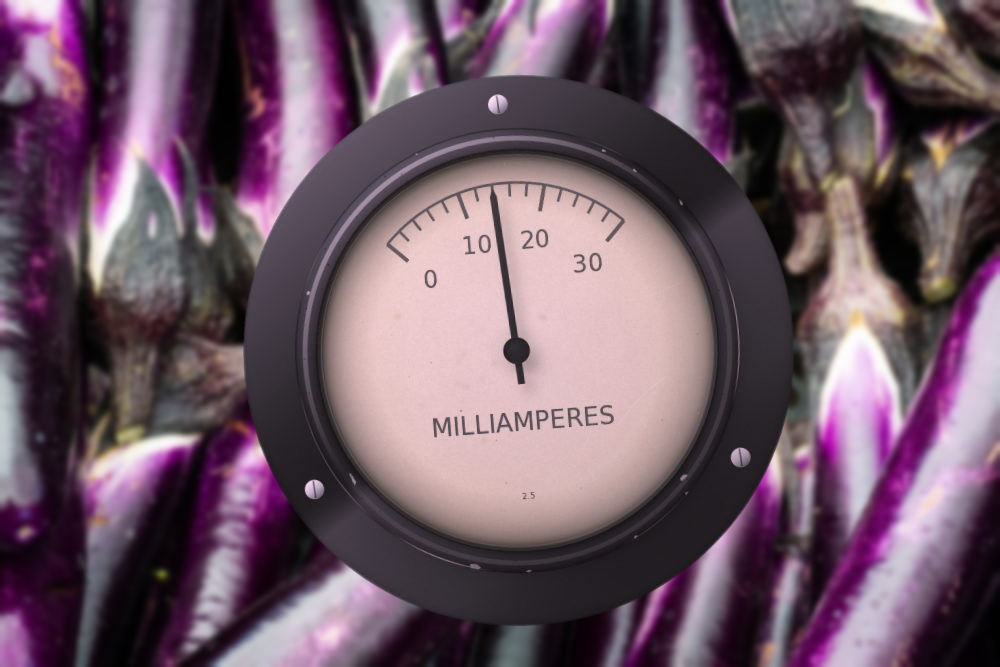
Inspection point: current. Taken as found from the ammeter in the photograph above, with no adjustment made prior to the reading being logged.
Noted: 14 mA
